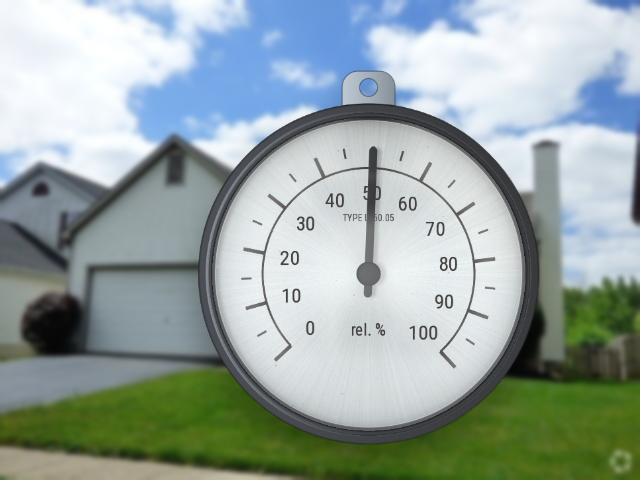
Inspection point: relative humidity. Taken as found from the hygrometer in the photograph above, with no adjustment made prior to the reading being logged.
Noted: 50 %
